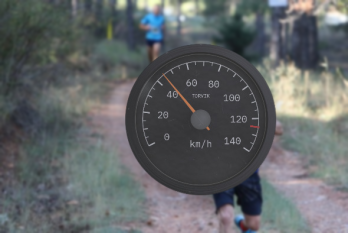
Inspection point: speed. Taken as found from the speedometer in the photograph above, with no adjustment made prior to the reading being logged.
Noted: 45 km/h
